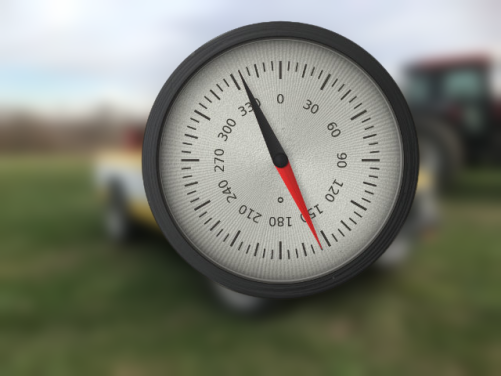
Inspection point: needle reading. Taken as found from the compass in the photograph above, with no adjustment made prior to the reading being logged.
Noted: 155 °
